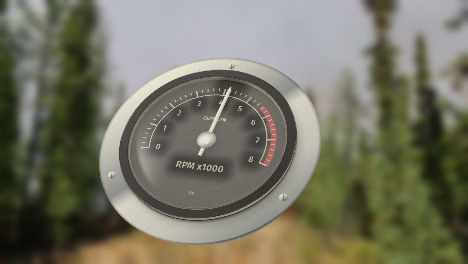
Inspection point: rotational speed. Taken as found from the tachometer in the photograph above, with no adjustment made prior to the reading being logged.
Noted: 4200 rpm
